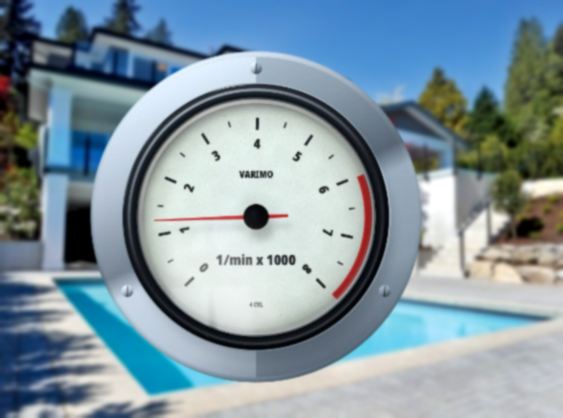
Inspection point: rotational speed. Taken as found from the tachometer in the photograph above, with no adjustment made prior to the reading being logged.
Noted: 1250 rpm
